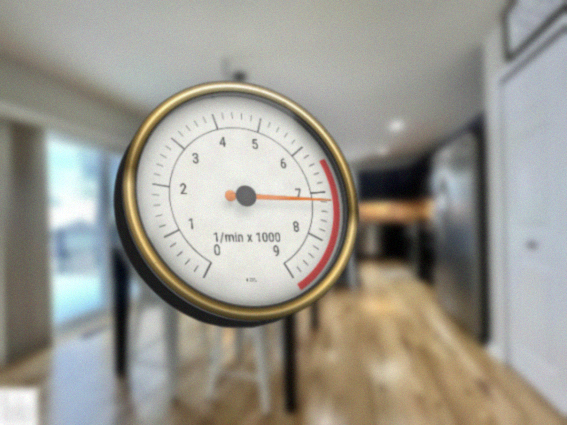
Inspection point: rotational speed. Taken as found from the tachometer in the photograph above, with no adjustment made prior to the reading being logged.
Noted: 7200 rpm
